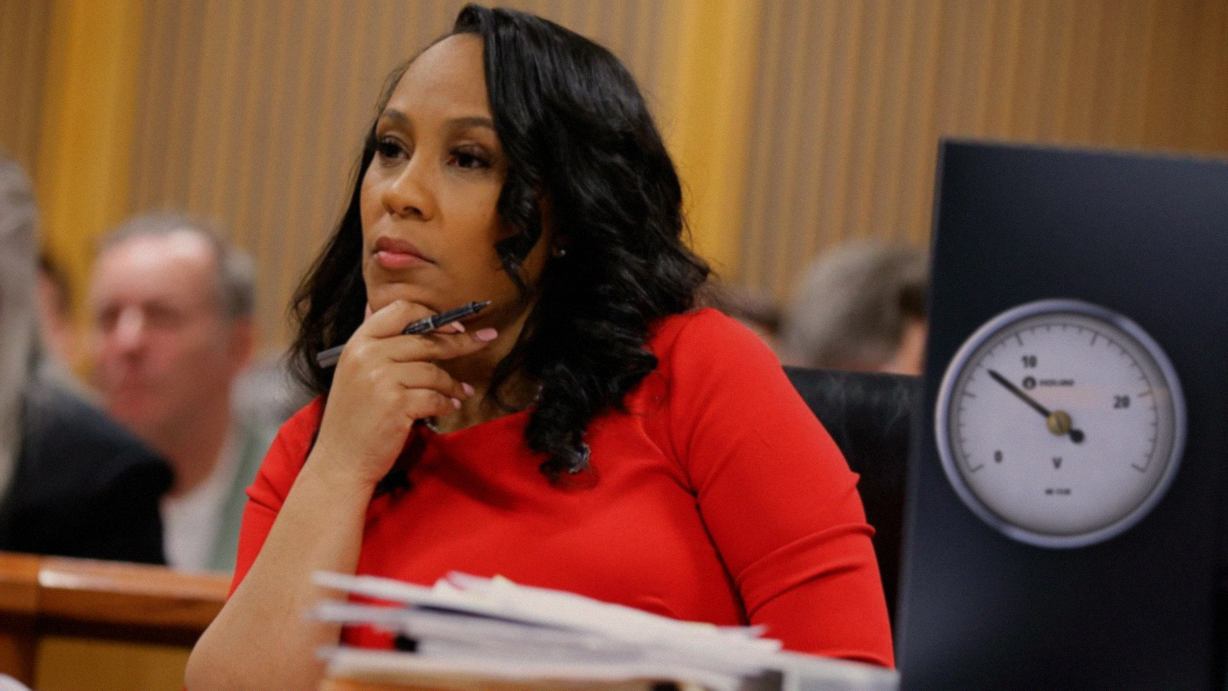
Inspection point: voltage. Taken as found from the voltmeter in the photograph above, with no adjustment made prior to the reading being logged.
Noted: 7 V
